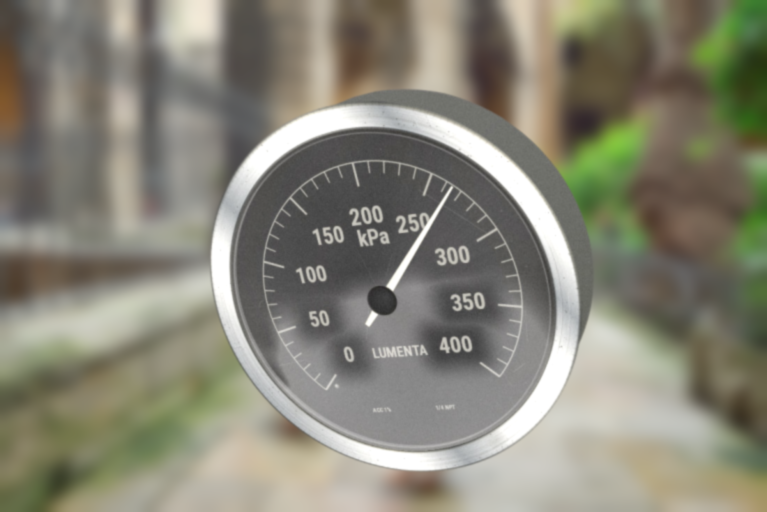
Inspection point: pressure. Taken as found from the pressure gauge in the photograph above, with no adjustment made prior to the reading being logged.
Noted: 265 kPa
